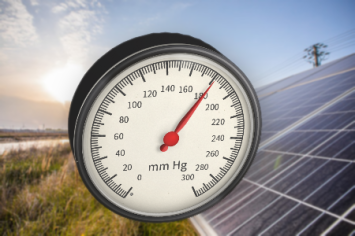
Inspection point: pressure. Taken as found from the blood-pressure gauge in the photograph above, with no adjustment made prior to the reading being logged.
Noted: 180 mmHg
